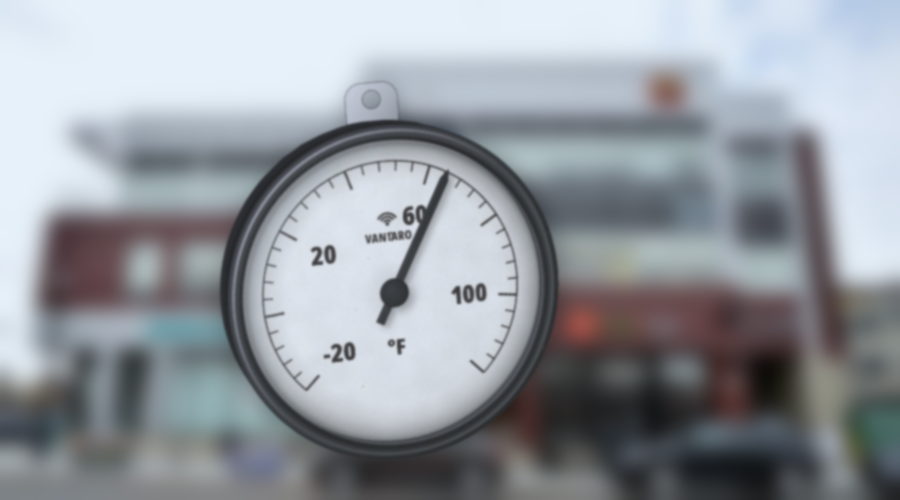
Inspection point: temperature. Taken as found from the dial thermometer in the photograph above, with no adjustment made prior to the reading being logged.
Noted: 64 °F
